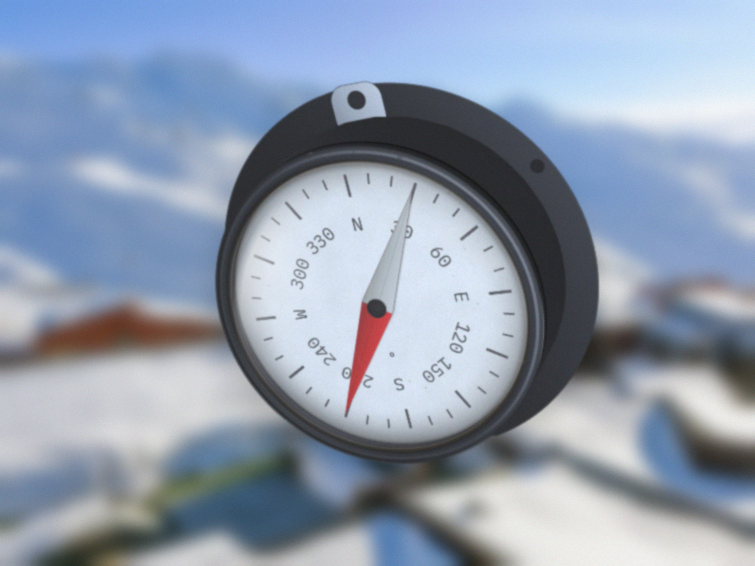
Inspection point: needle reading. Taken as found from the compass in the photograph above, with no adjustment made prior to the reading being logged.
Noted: 210 °
